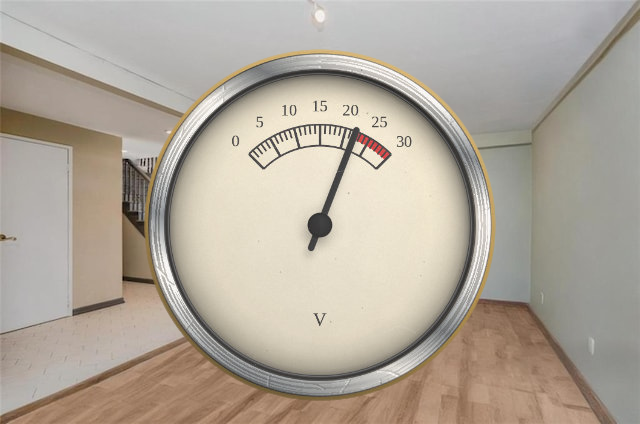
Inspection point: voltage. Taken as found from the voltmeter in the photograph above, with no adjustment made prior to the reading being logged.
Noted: 22 V
